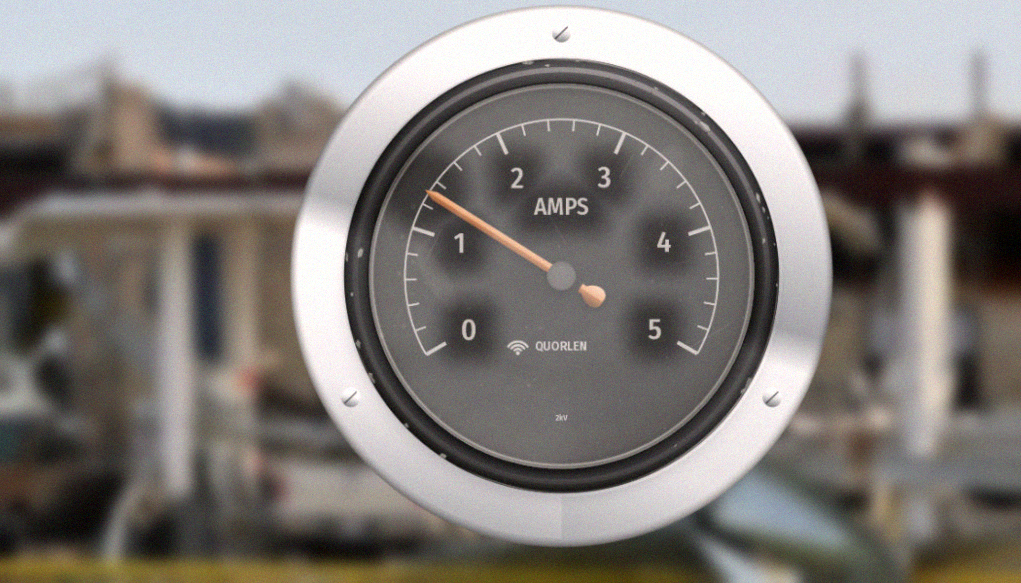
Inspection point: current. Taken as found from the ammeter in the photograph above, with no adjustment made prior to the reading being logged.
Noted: 1.3 A
